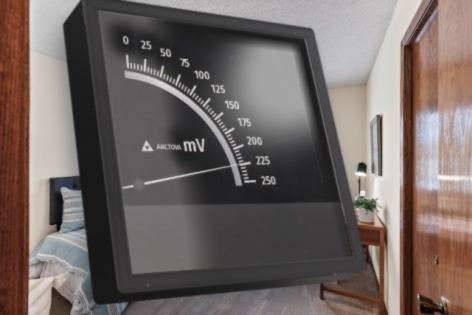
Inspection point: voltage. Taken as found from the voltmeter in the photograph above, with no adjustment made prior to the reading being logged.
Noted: 225 mV
